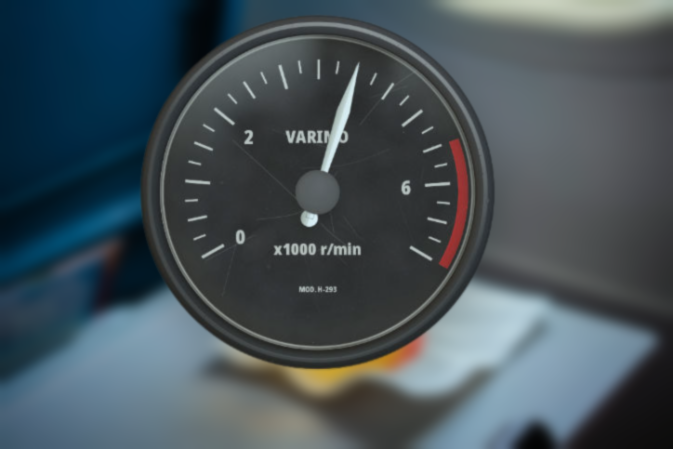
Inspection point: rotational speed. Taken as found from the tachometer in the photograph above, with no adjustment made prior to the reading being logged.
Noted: 4000 rpm
